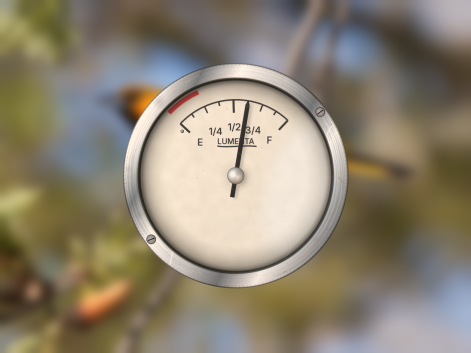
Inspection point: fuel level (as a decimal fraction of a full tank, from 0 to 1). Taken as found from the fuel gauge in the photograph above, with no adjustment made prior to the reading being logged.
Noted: 0.625
